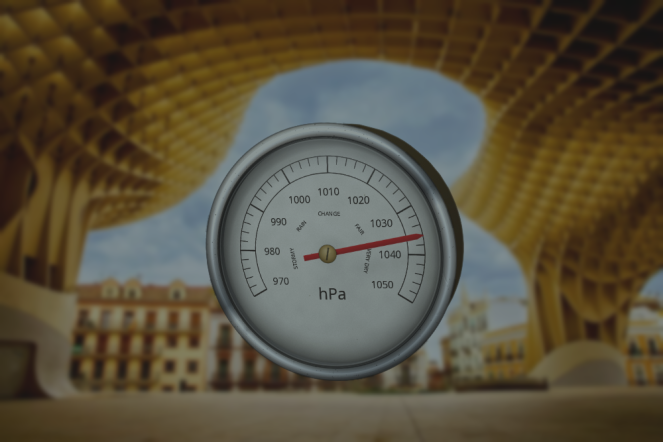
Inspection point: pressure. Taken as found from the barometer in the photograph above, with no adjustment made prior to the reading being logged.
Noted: 1036 hPa
